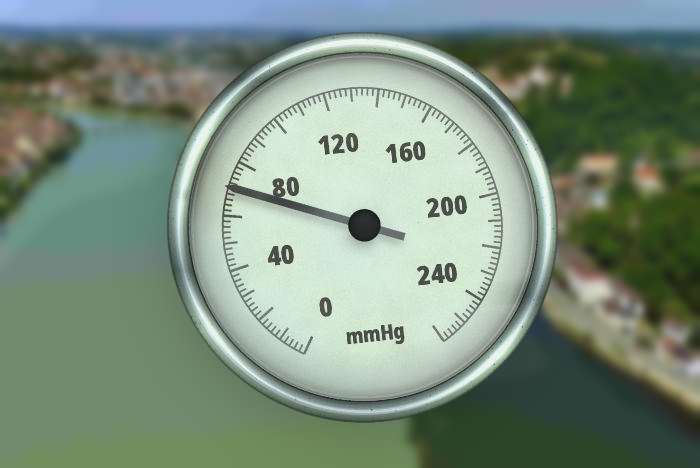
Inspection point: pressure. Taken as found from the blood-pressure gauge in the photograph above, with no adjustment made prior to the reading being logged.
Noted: 70 mmHg
